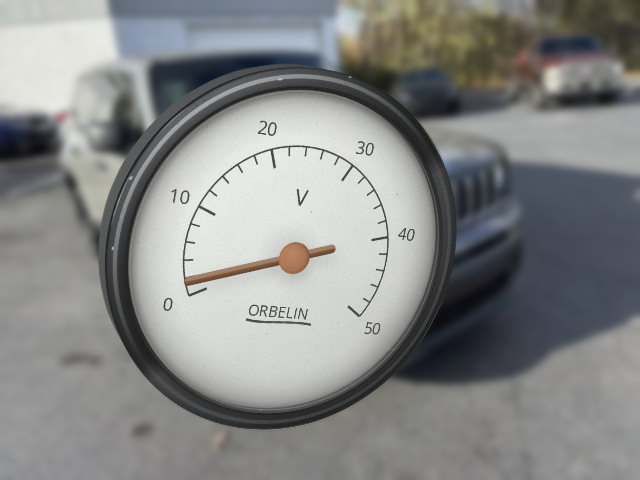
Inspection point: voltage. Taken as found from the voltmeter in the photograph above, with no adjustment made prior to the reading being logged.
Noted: 2 V
